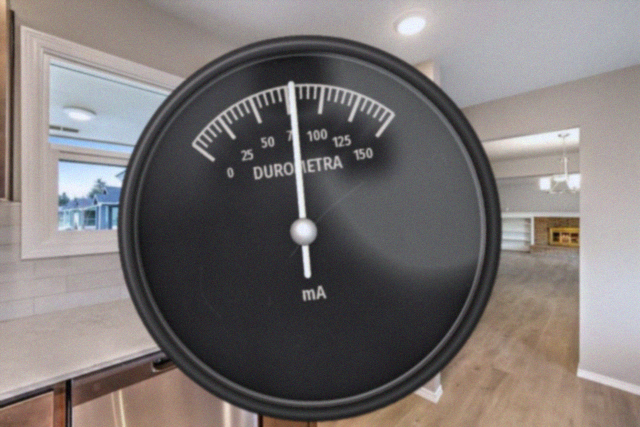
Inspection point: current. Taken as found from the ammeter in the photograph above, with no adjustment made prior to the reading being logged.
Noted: 80 mA
